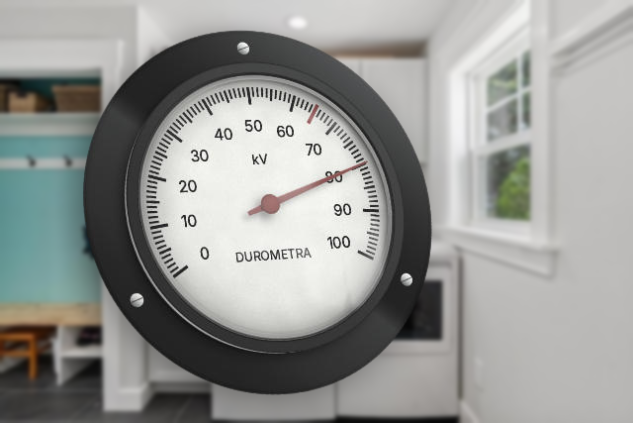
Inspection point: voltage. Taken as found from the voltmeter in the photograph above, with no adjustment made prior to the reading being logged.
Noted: 80 kV
